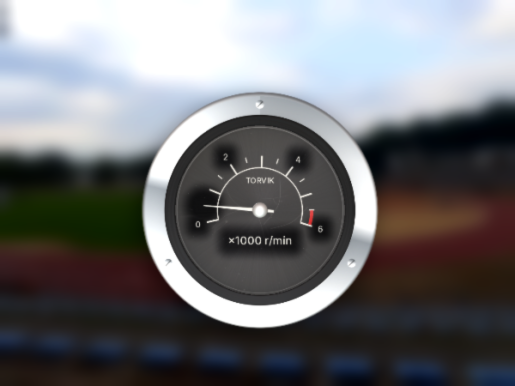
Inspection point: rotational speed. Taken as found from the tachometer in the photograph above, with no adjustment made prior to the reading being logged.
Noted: 500 rpm
